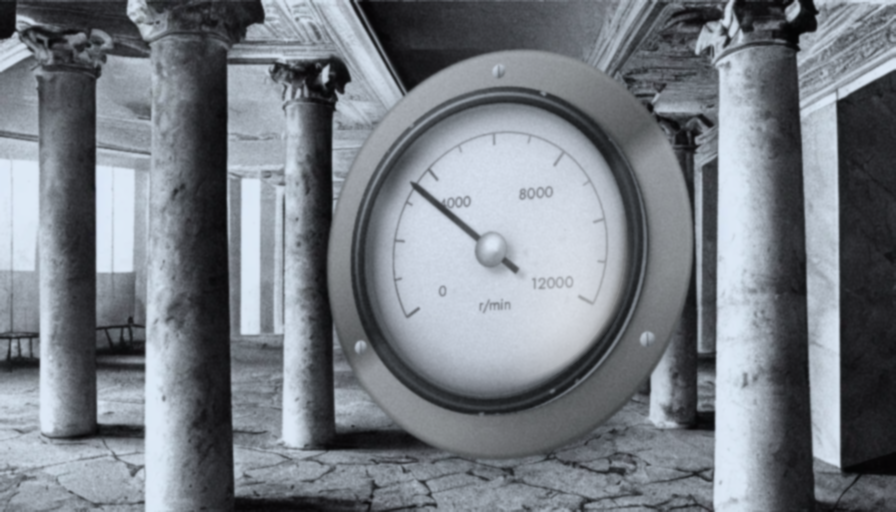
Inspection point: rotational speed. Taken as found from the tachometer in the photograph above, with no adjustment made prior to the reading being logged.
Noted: 3500 rpm
